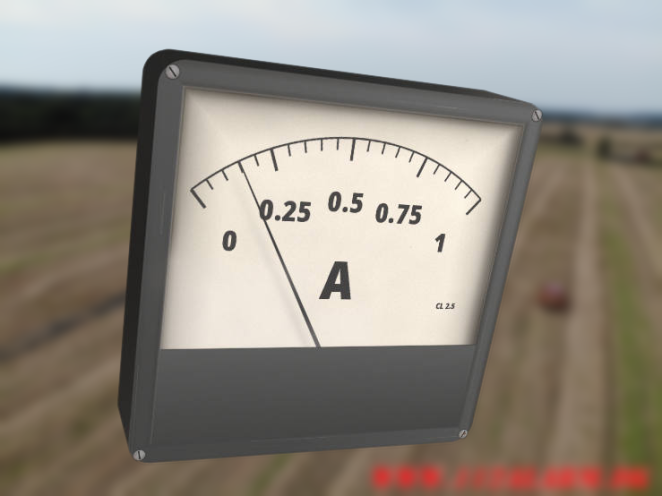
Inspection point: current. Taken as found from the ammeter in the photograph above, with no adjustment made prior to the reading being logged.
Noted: 0.15 A
